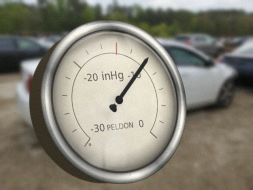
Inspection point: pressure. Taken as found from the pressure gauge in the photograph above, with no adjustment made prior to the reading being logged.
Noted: -10 inHg
